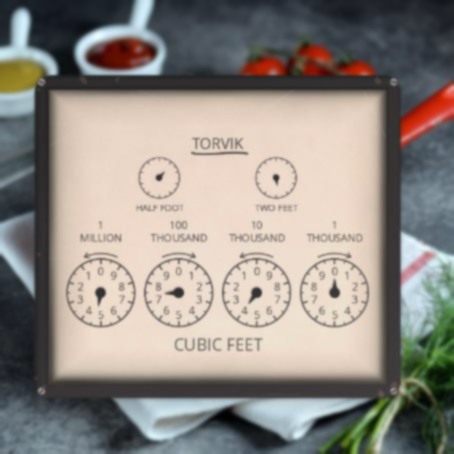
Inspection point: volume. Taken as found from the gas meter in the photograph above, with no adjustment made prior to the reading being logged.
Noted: 474000 ft³
